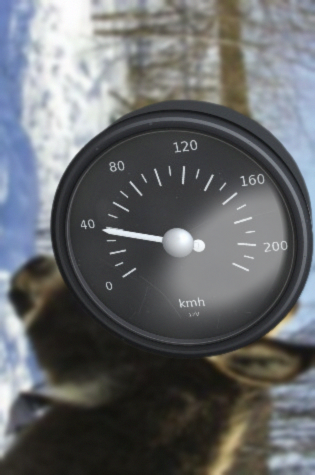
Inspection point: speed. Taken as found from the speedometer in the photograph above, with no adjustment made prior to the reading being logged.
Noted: 40 km/h
